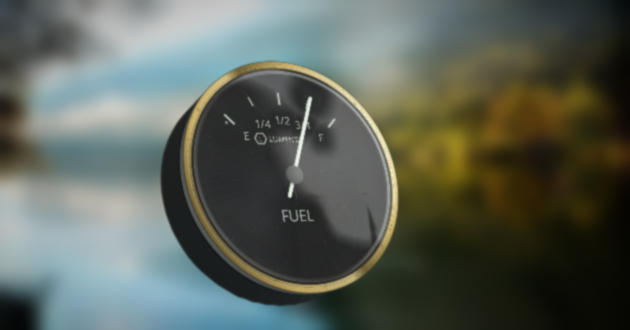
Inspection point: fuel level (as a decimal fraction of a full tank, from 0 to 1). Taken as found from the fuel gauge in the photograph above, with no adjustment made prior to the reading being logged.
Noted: 0.75
